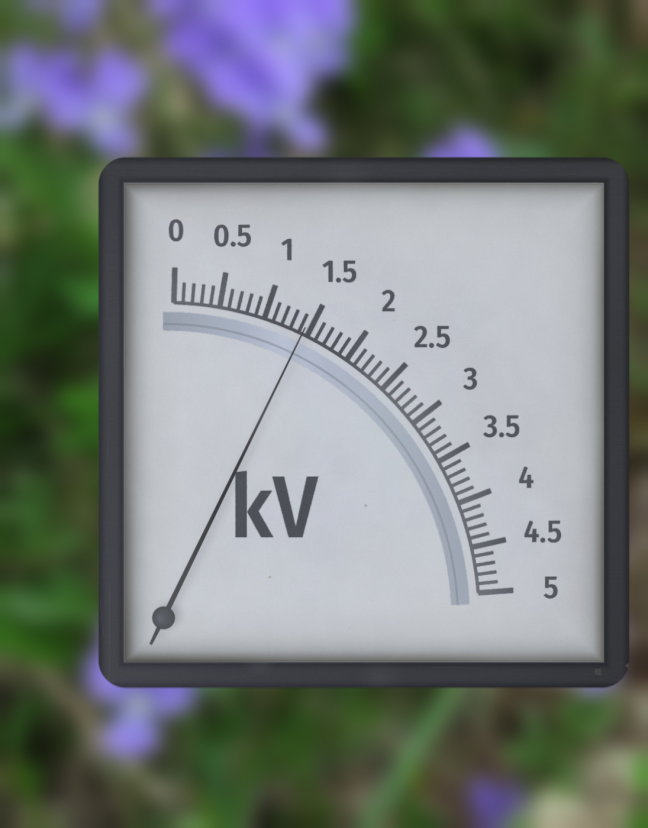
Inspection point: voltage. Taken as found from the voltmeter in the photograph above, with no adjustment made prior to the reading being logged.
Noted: 1.45 kV
